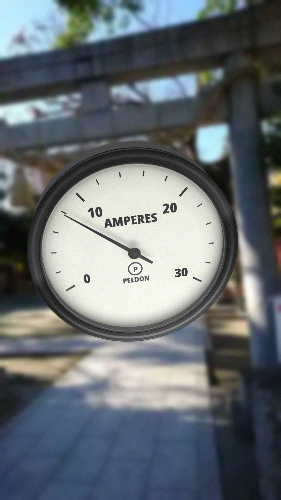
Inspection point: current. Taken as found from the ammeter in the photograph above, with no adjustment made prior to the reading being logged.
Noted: 8 A
